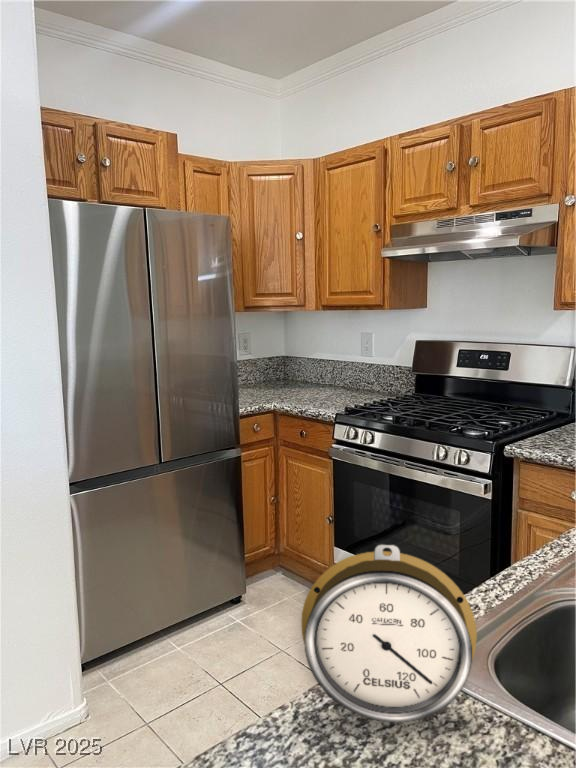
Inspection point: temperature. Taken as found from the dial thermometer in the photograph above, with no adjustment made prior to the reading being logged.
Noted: 112 °C
